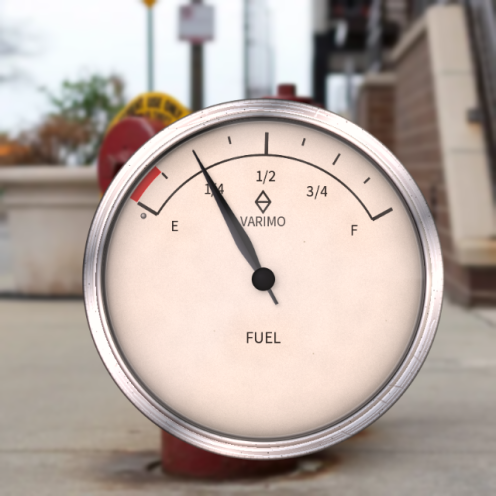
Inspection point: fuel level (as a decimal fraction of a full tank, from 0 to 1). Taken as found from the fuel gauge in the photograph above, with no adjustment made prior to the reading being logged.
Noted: 0.25
